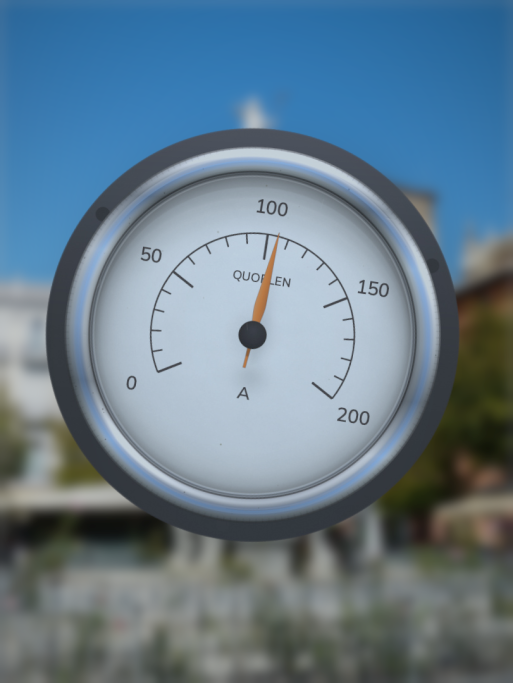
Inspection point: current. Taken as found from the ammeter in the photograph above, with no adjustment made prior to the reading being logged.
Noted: 105 A
